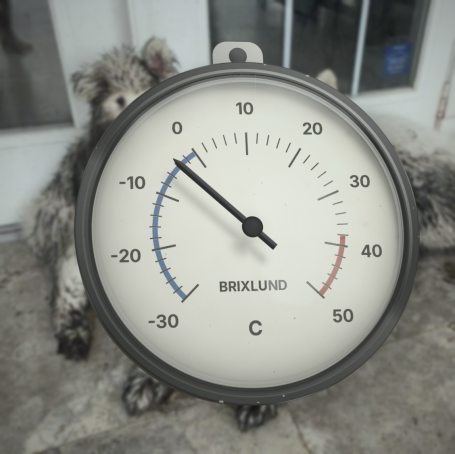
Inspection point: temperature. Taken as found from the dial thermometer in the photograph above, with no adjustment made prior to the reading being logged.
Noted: -4 °C
